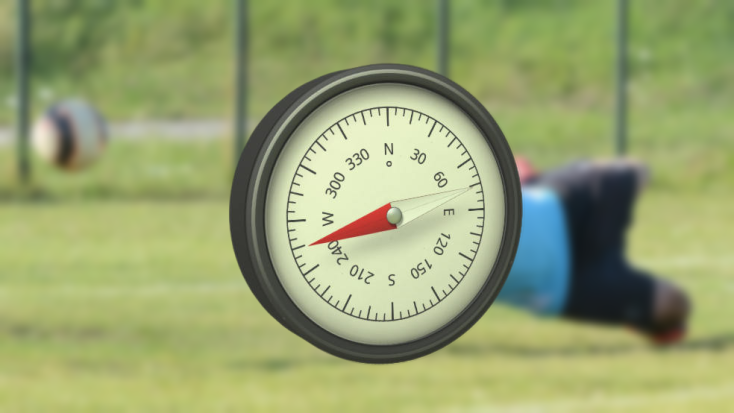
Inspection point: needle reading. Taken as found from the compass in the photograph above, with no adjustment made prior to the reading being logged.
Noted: 255 °
